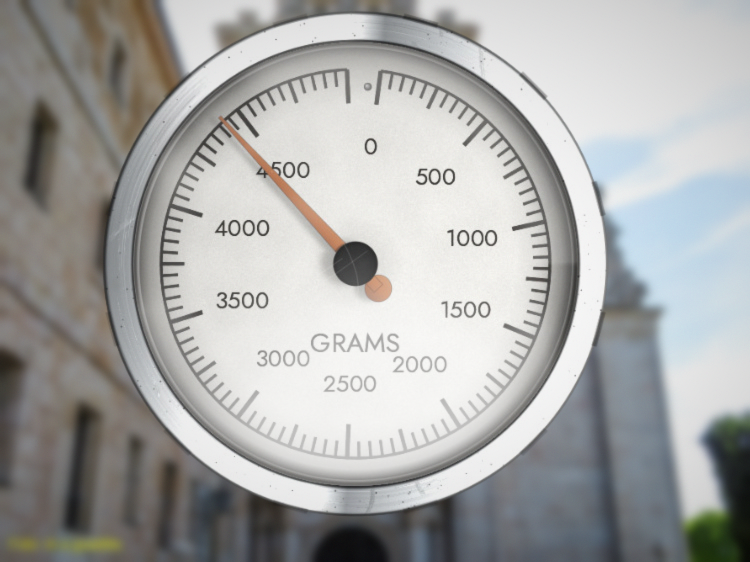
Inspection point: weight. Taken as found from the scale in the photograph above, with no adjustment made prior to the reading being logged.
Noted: 4425 g
